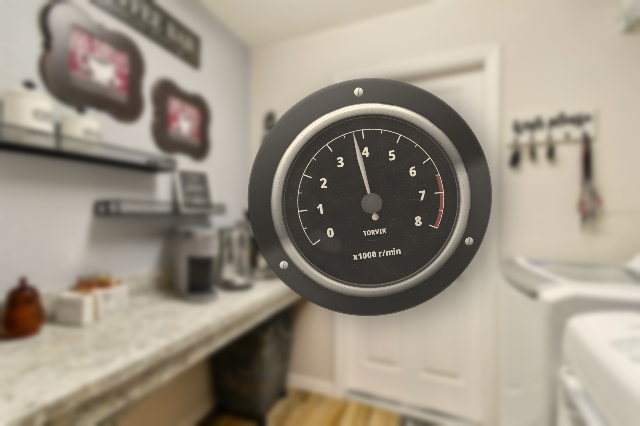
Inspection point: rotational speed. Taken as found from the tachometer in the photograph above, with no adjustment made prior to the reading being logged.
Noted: 3750 rpm
